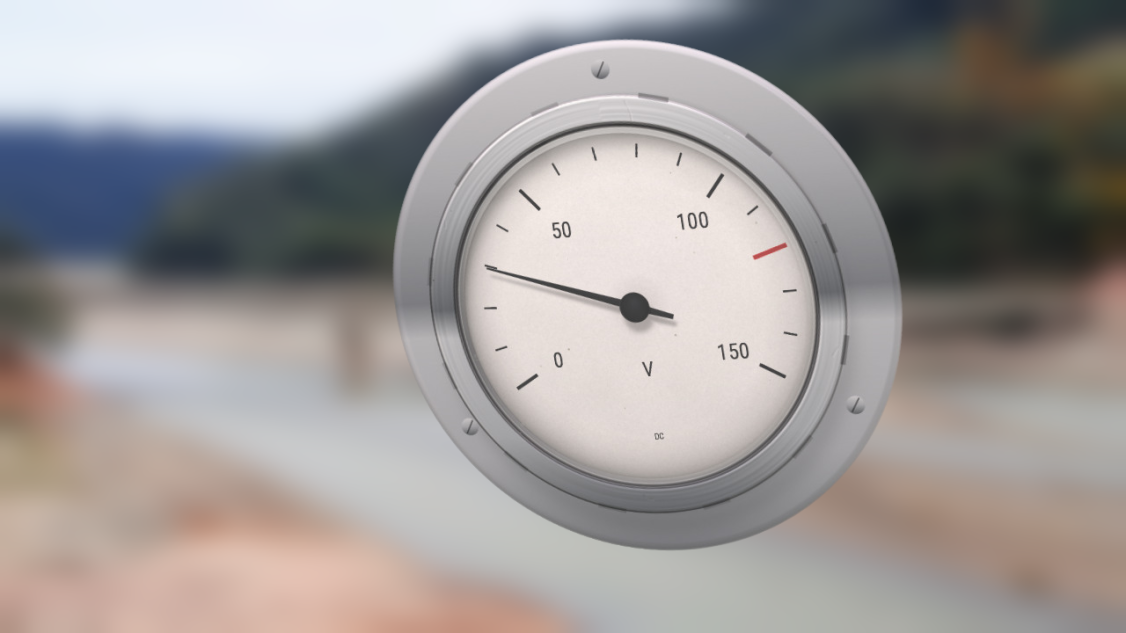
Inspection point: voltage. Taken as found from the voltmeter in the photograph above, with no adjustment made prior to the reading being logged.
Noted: 30 V
